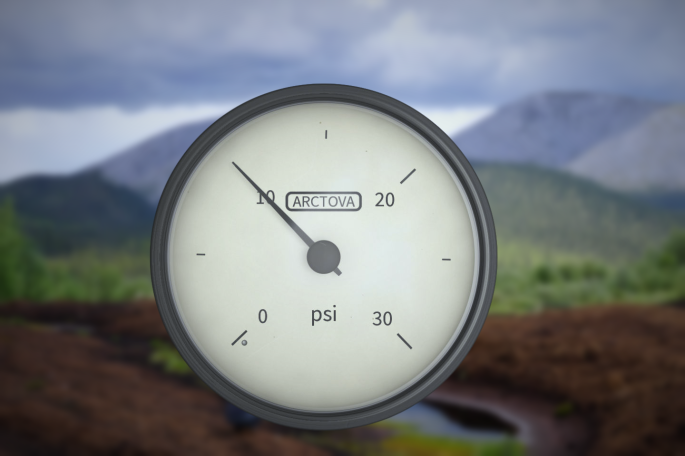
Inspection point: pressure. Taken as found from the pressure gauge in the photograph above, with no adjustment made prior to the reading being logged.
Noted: 10 psi
